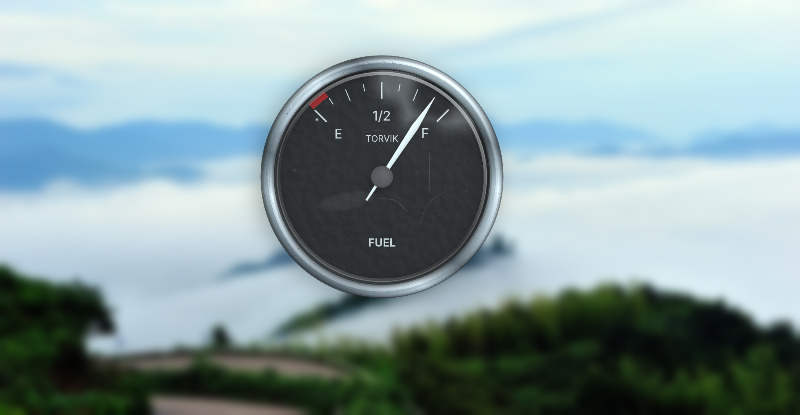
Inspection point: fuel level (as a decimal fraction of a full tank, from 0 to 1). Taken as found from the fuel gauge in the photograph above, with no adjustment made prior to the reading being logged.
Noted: 0.875
